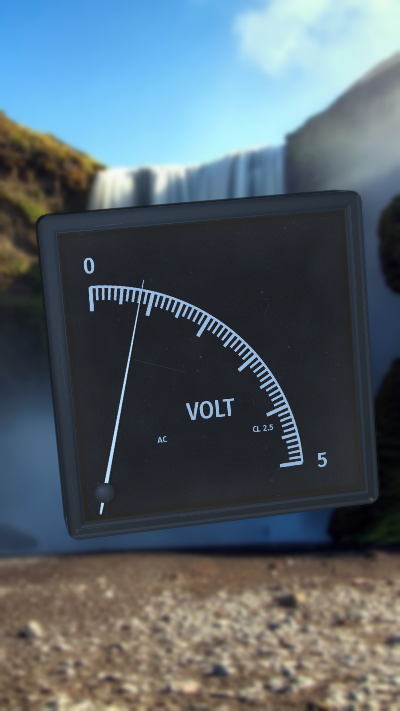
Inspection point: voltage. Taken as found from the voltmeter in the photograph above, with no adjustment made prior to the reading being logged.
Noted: 0.8 V
